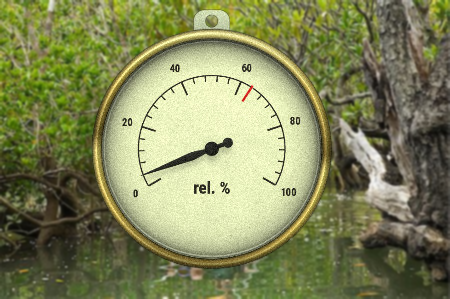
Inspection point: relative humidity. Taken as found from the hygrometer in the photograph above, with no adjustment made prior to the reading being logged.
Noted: 4 %
